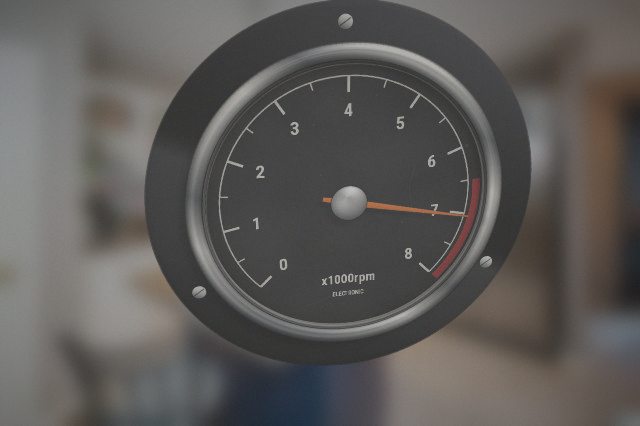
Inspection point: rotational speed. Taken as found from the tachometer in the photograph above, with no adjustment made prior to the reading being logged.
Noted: 7000 rpm
